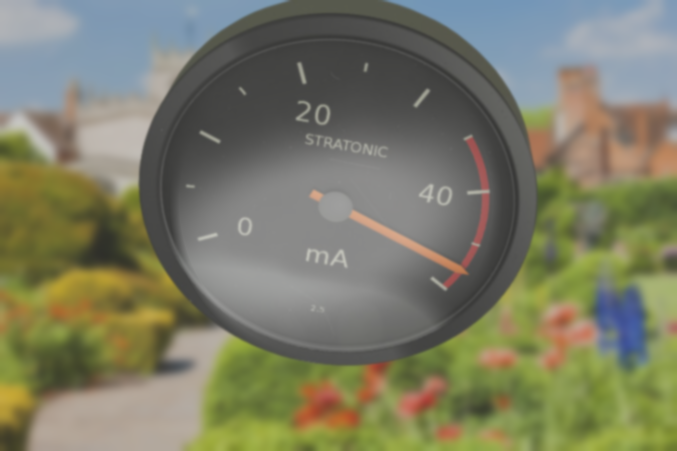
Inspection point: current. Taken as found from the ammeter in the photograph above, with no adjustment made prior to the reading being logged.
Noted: 47.5 mA
